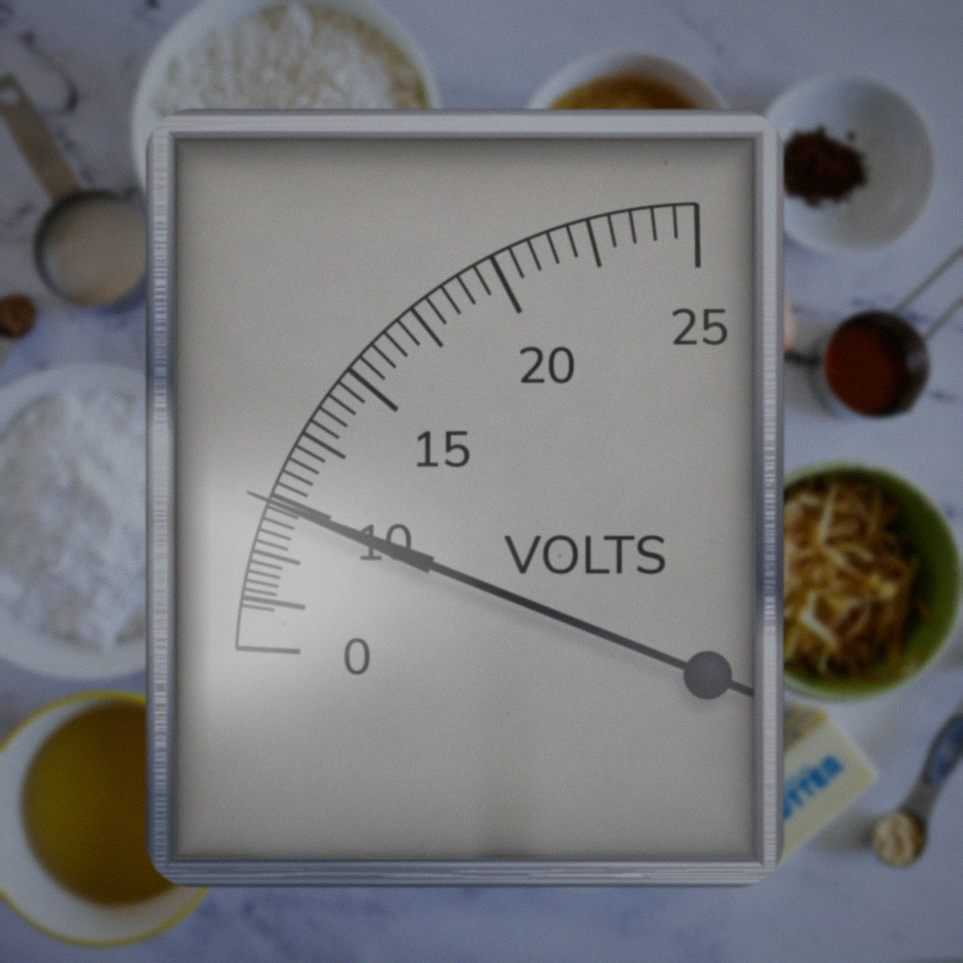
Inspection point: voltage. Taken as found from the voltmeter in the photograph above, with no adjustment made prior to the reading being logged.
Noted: 9.75 V
